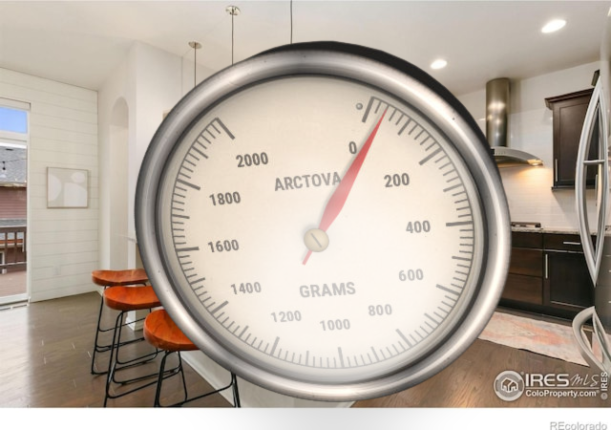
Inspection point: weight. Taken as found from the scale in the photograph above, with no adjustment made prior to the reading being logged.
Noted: 40 g
